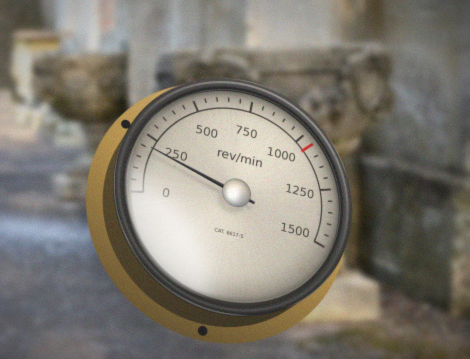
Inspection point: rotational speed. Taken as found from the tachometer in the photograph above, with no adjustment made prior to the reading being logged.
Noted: 200 rpm
